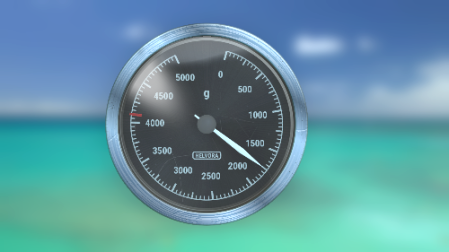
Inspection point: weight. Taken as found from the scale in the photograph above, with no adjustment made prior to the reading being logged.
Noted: 1750 g
